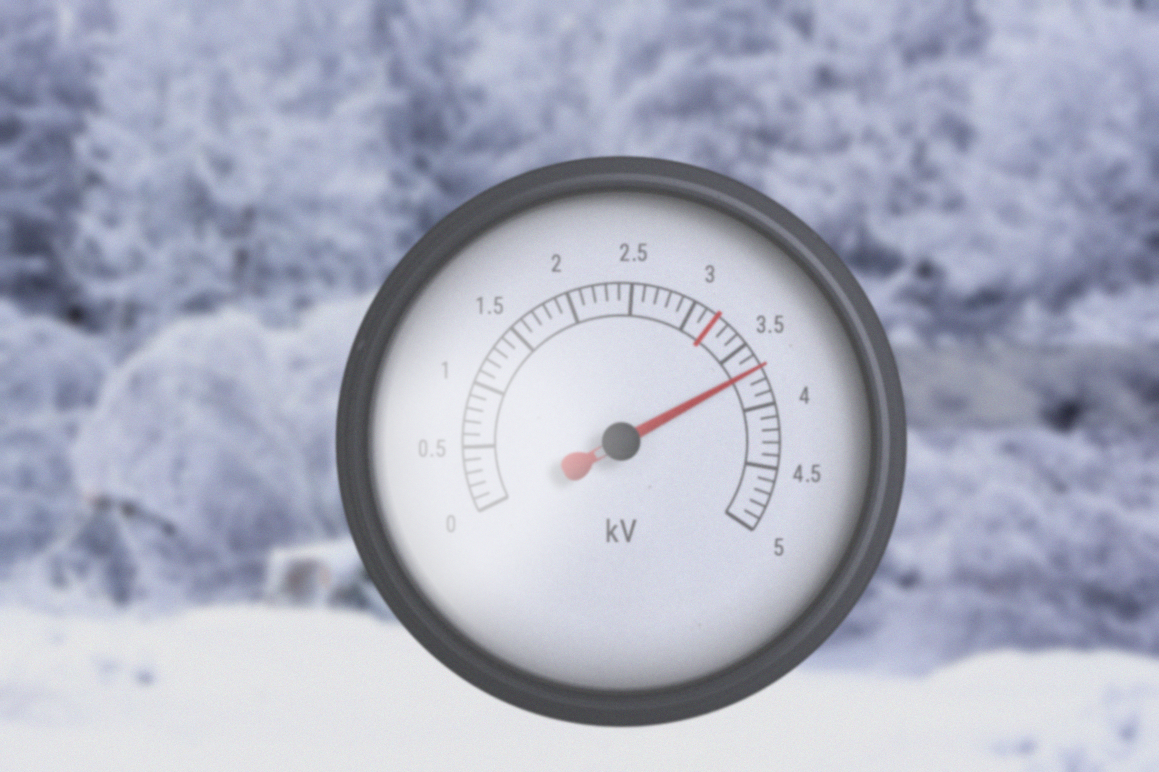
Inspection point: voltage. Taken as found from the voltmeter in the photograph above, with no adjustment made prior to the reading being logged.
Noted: 3.7 kV
